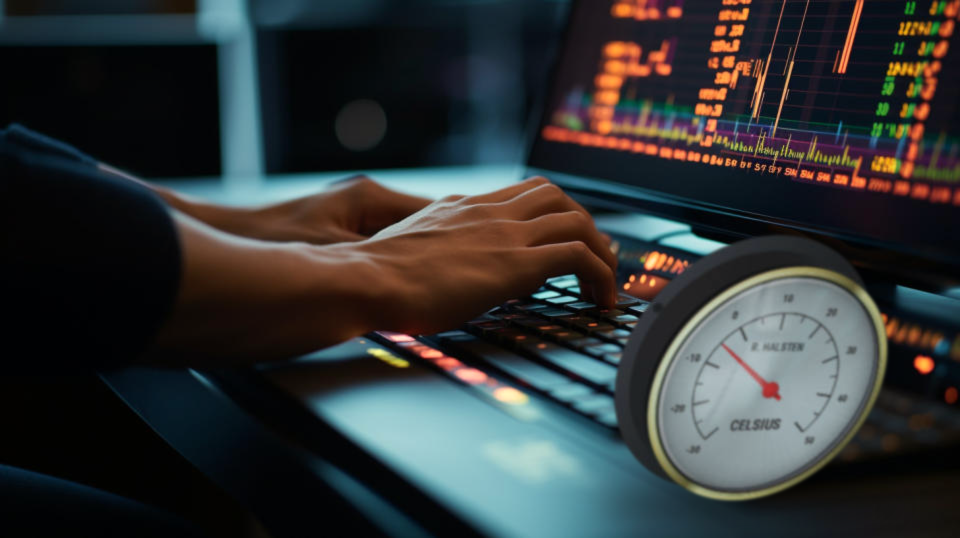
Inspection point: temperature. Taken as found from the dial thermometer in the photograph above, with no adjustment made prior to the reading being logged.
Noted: -5 °C
